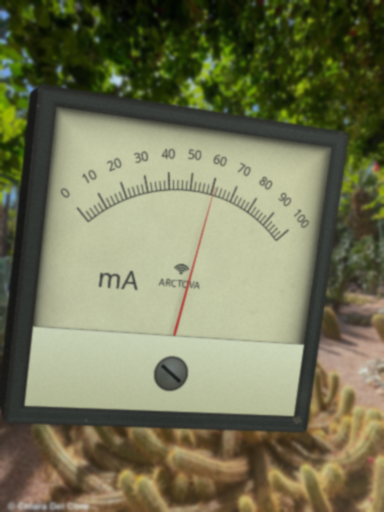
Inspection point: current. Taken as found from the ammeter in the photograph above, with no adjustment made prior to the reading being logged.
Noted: 60 mA
